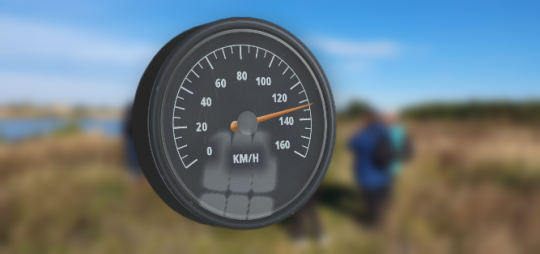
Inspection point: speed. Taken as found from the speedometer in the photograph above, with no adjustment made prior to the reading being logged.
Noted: 132.5 km/h
